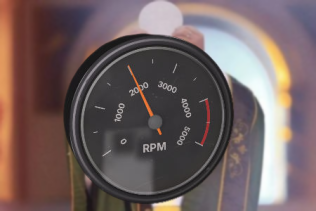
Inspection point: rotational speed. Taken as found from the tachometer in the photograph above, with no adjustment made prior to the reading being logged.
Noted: 2000 rpm
